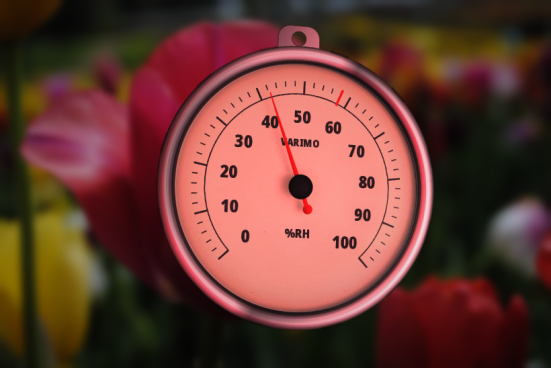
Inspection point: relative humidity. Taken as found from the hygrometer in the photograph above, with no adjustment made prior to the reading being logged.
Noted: 42 %
